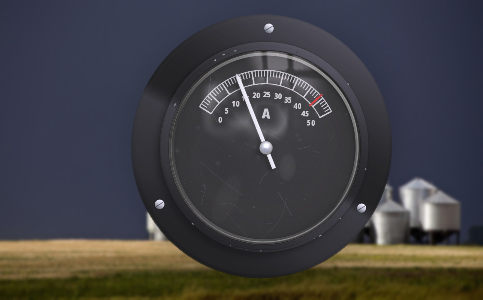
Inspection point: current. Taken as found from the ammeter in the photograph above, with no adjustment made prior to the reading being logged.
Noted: 15 A
